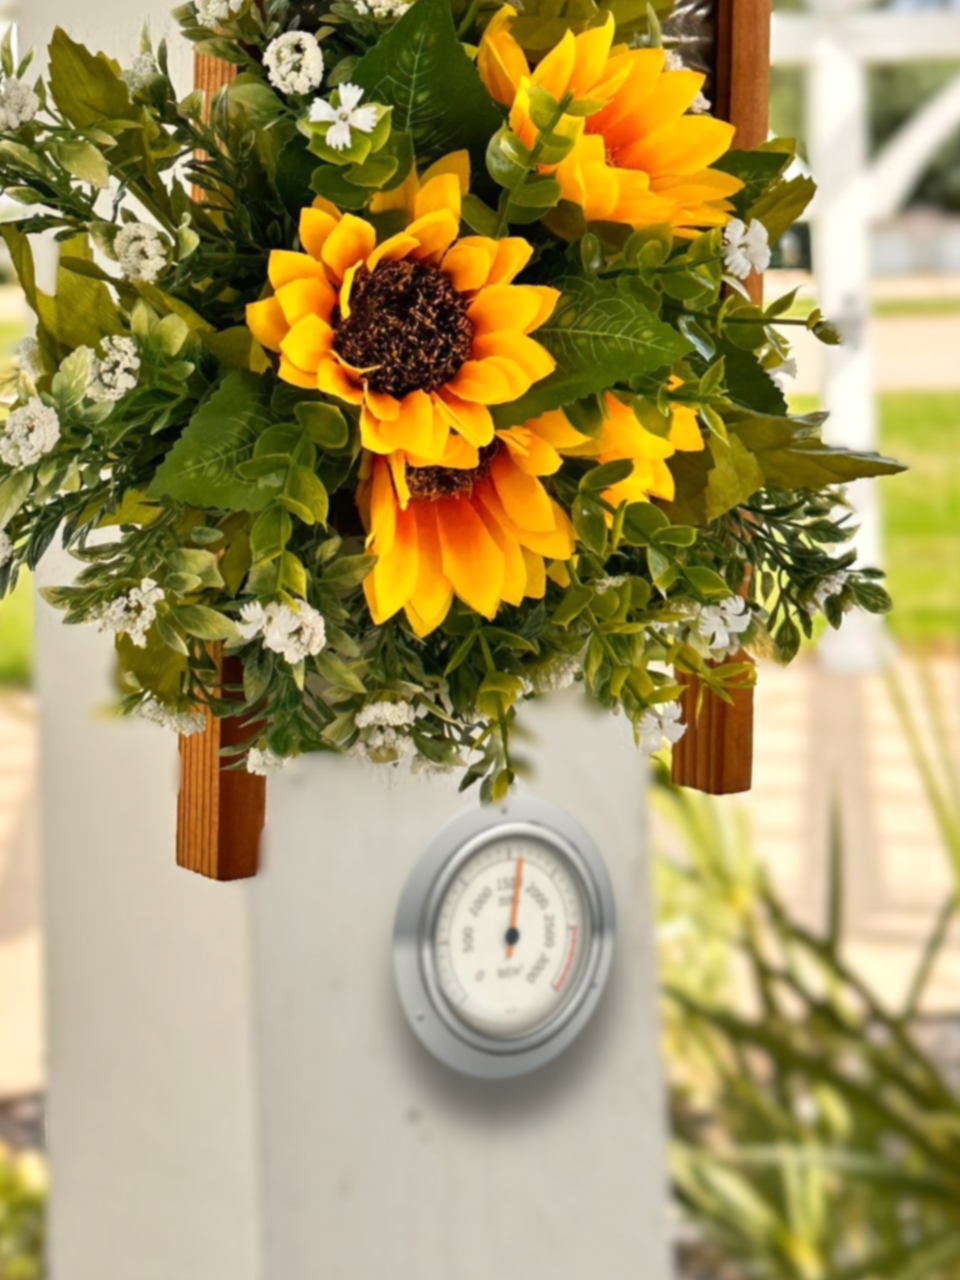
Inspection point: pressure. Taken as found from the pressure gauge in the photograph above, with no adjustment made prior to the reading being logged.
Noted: 1600 psi
